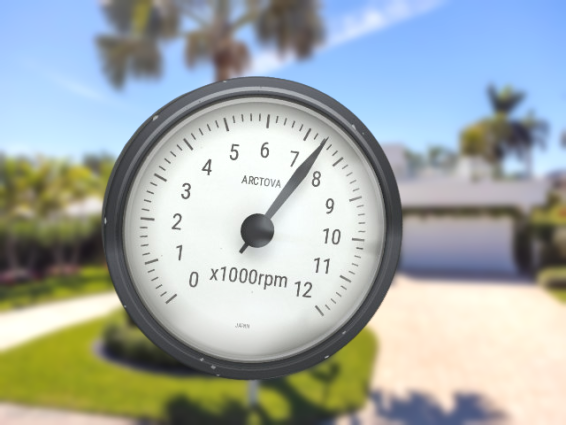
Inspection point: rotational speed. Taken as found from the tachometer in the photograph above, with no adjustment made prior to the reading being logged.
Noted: 7400 rpm
